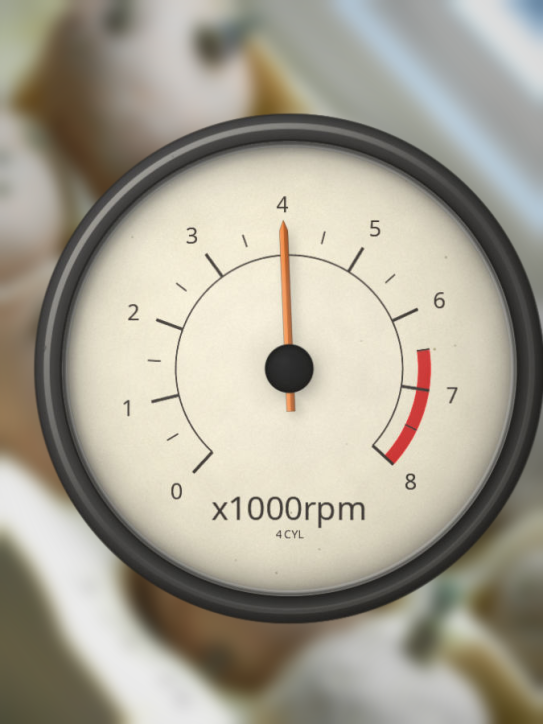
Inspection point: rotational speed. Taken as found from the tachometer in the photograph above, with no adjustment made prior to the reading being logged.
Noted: 4000 rpm
